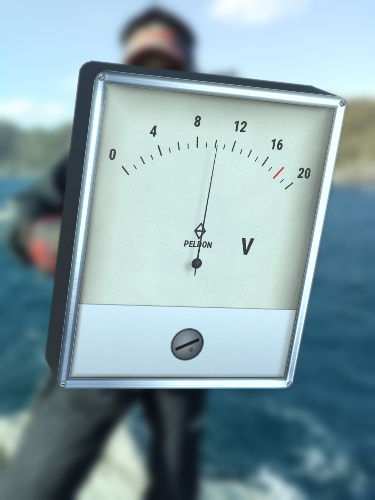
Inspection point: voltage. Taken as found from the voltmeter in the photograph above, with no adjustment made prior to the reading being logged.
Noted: 10 V
